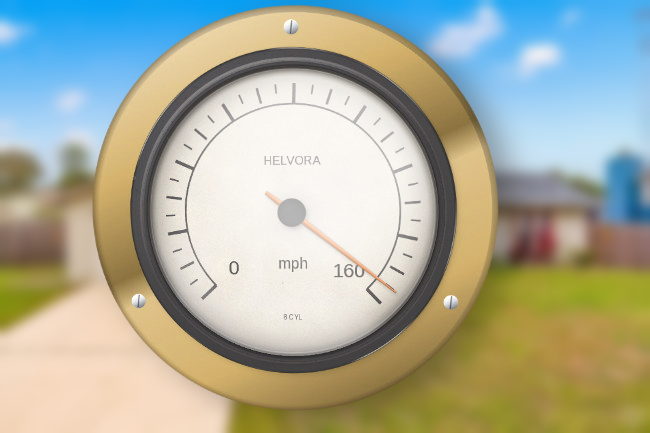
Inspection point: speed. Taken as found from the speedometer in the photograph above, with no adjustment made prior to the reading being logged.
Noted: 155 mph
